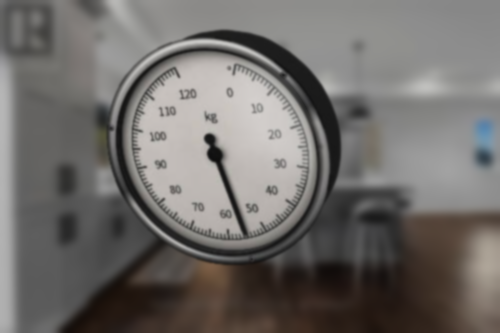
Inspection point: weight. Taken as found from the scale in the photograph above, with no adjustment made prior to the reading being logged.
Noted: 55 kg
